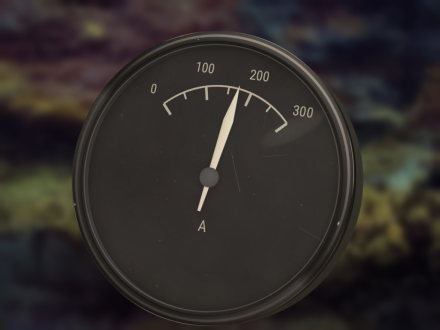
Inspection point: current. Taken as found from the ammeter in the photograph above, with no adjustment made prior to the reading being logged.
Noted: 175 A
